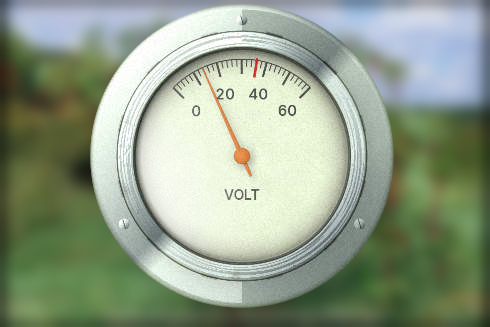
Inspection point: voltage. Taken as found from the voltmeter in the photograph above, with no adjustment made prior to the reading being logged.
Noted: 14 V
